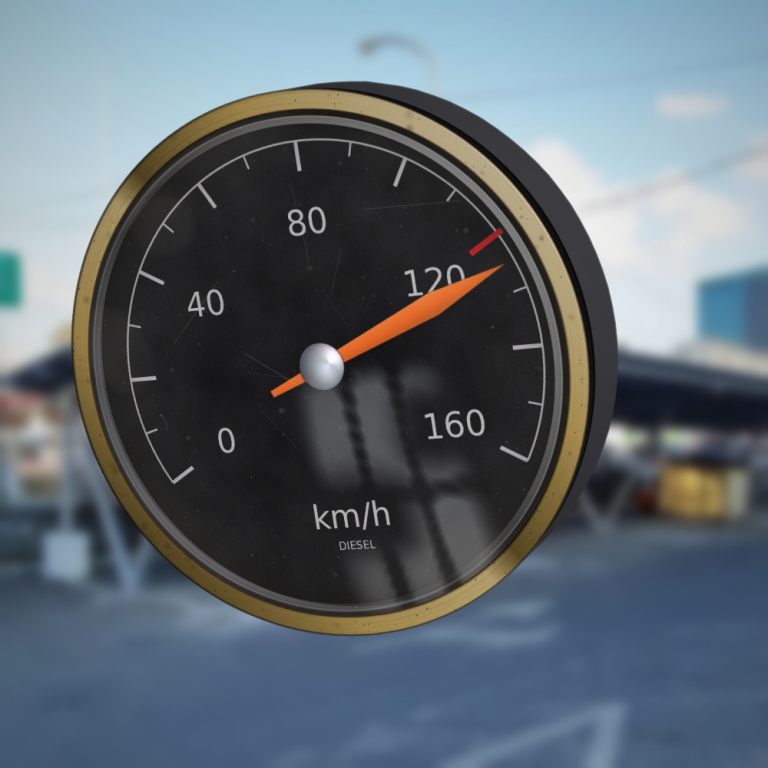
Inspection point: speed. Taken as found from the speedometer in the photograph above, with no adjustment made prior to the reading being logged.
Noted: 125 km/h
